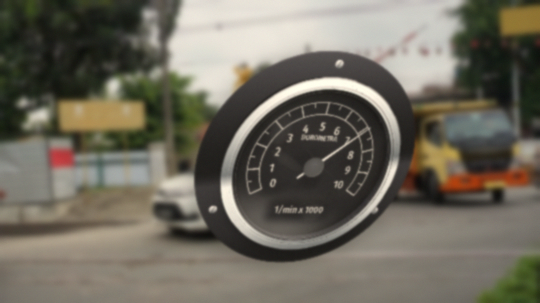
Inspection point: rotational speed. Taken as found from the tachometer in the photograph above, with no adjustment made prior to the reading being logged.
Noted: 7000 rpm
